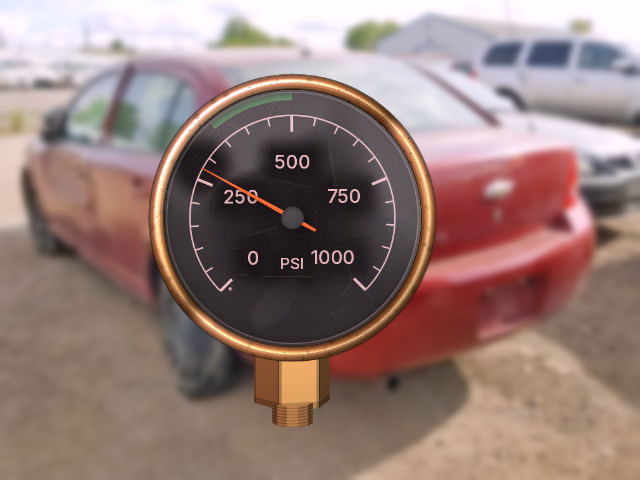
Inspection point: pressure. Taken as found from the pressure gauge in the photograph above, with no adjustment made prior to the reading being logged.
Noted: 275 psi
